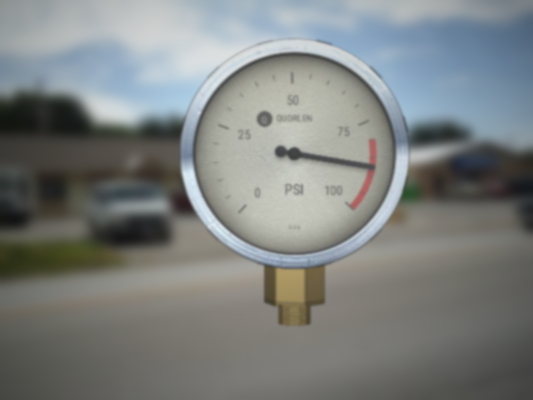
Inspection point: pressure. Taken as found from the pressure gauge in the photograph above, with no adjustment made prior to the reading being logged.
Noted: 87.5 psi
